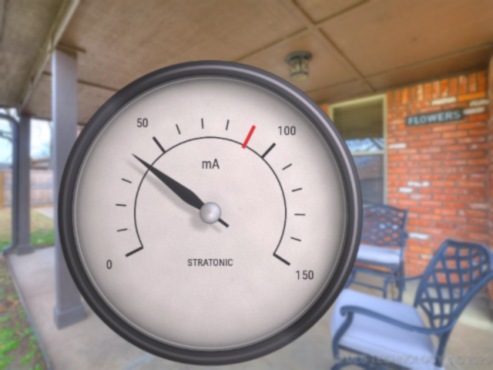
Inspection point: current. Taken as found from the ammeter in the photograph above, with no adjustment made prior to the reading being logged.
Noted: 40 mA
